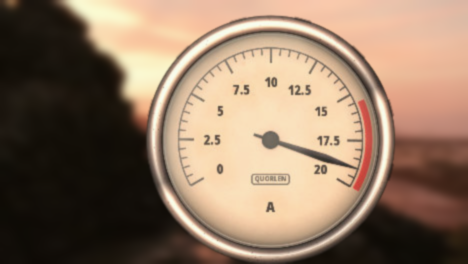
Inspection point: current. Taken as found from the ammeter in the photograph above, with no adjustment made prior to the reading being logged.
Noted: 19 A
